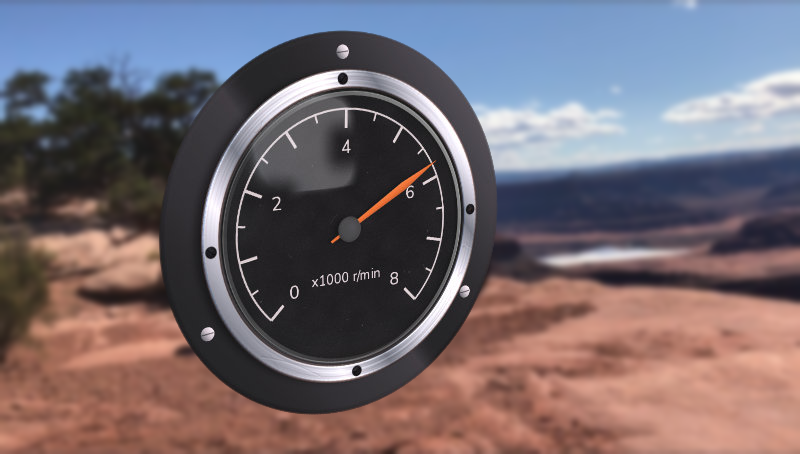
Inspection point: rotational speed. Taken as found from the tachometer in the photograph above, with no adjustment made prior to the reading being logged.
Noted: 5750 rpm
